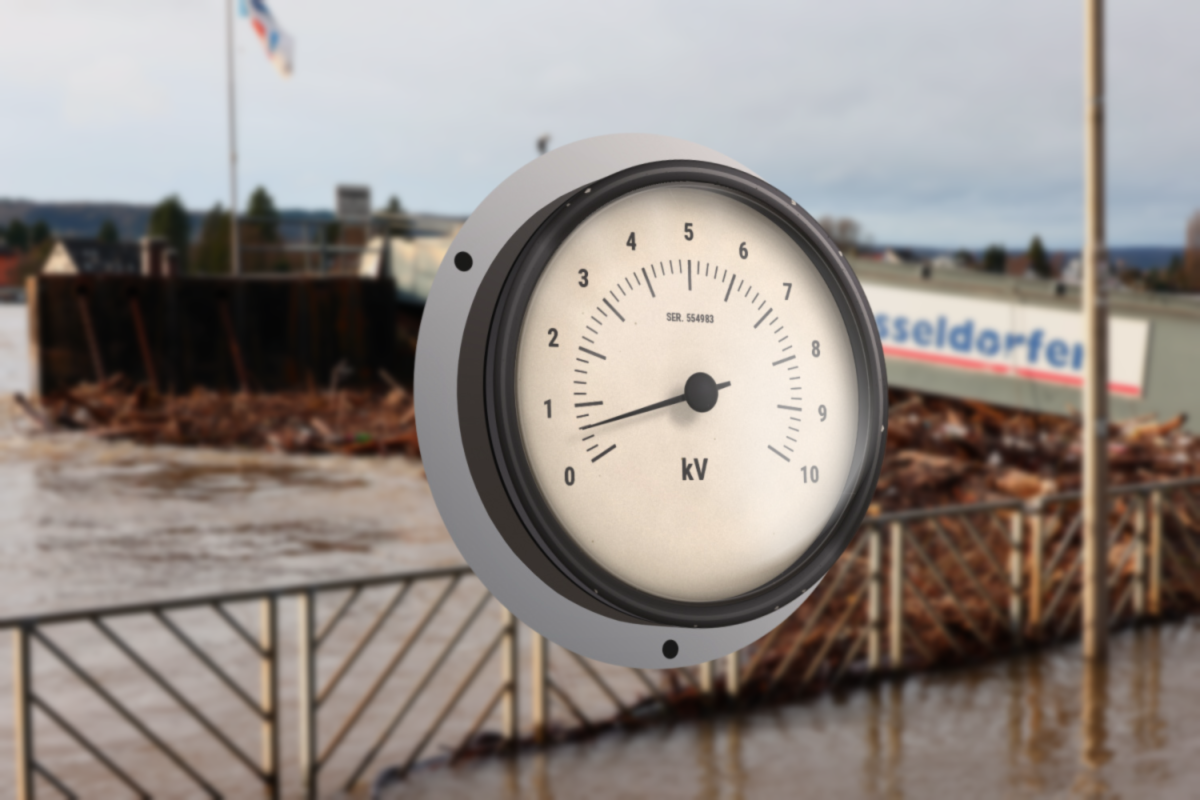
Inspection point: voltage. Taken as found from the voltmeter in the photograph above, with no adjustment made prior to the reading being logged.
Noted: 0.6 kV
